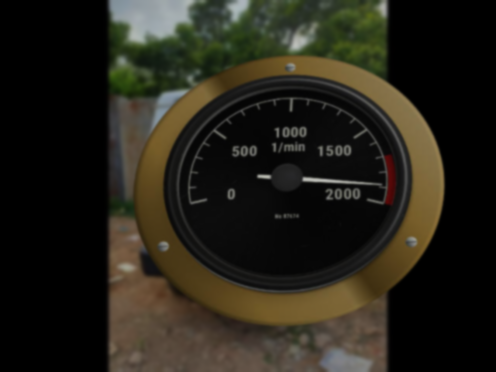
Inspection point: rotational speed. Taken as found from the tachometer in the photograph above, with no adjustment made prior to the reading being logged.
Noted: 1900 rpm
